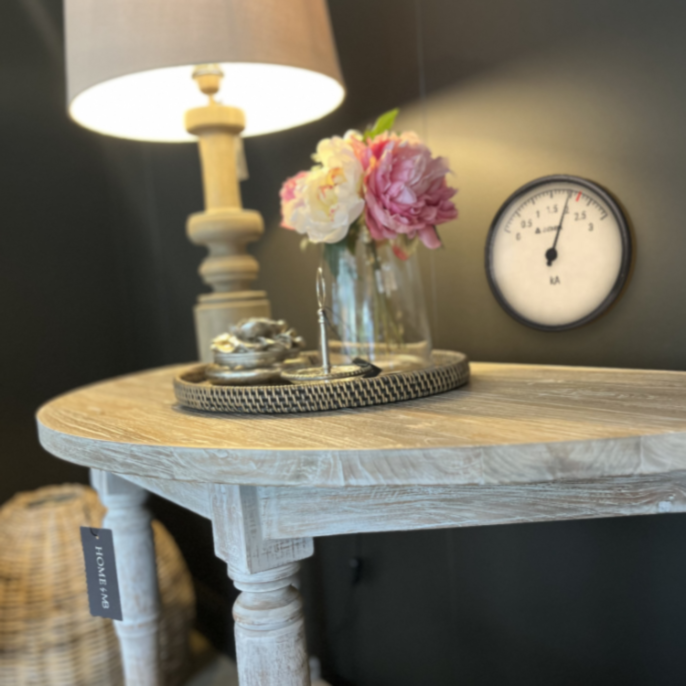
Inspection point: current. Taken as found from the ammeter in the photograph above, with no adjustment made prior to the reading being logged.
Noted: 2 kA
